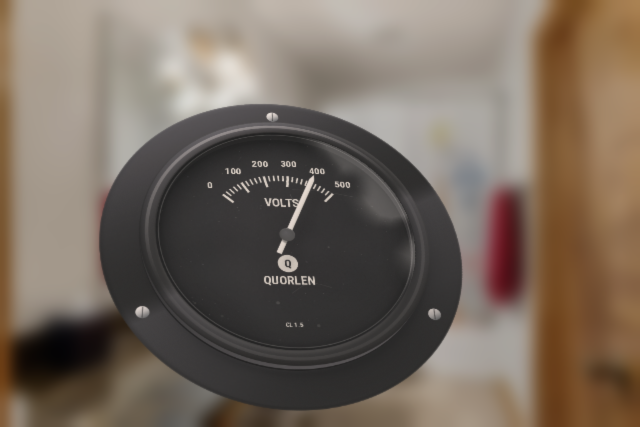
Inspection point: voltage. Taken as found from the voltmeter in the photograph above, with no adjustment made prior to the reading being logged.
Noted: 400 V
